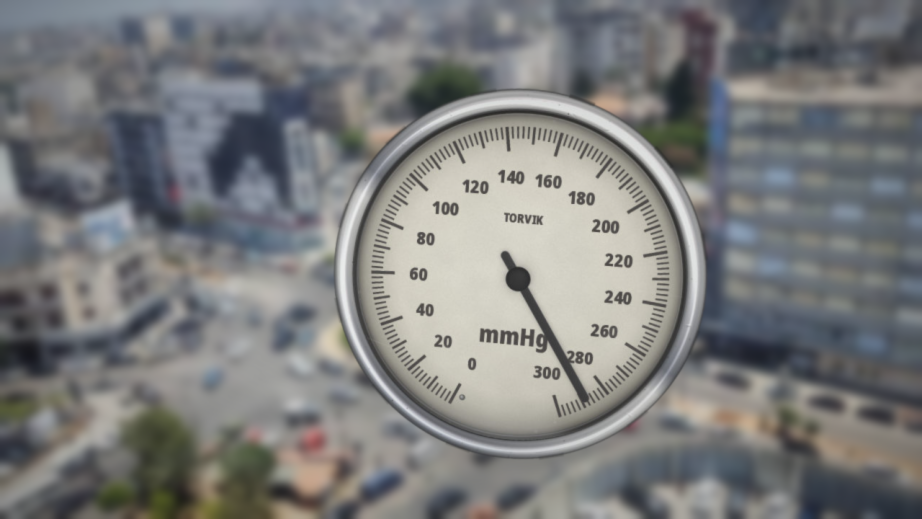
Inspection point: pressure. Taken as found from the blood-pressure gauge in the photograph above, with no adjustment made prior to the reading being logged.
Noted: 288 mmHg
